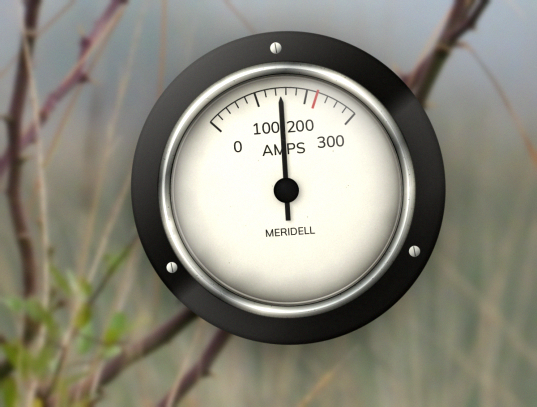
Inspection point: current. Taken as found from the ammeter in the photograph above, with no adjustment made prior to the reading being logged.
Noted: 150 A
